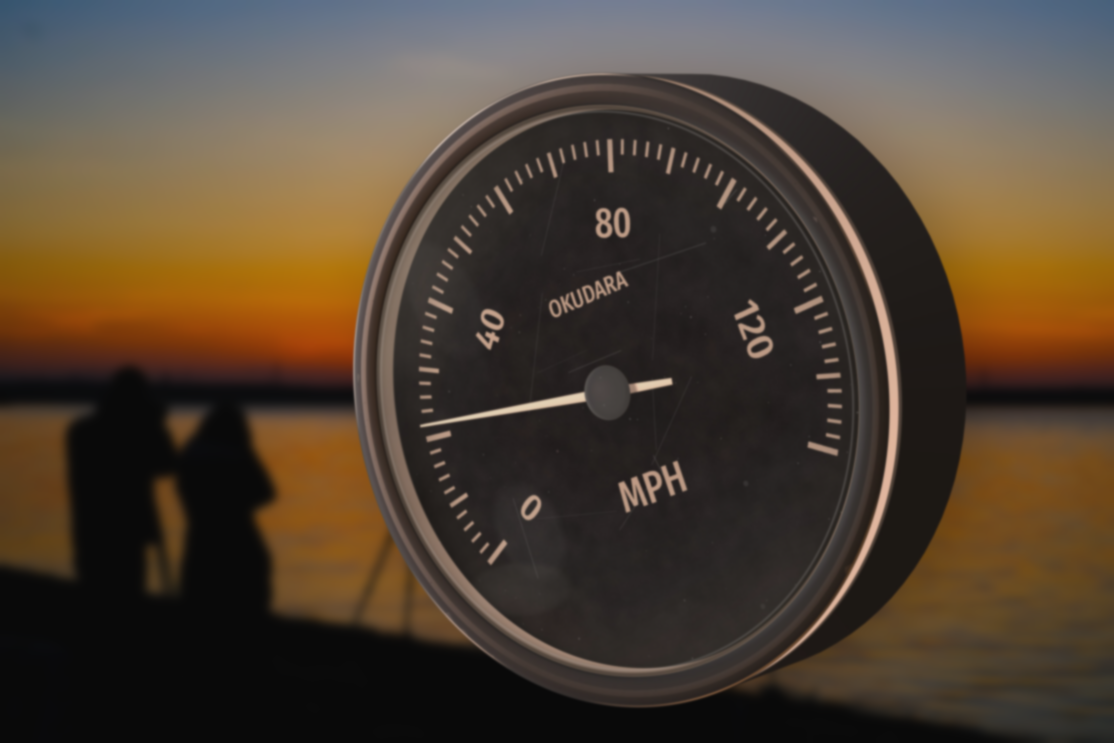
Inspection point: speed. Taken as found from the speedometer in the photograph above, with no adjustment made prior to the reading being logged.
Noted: 22 mph
